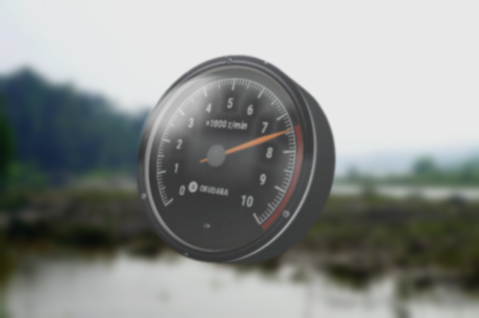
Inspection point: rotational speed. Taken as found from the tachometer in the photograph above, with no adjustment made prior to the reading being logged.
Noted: 7500 rpm
